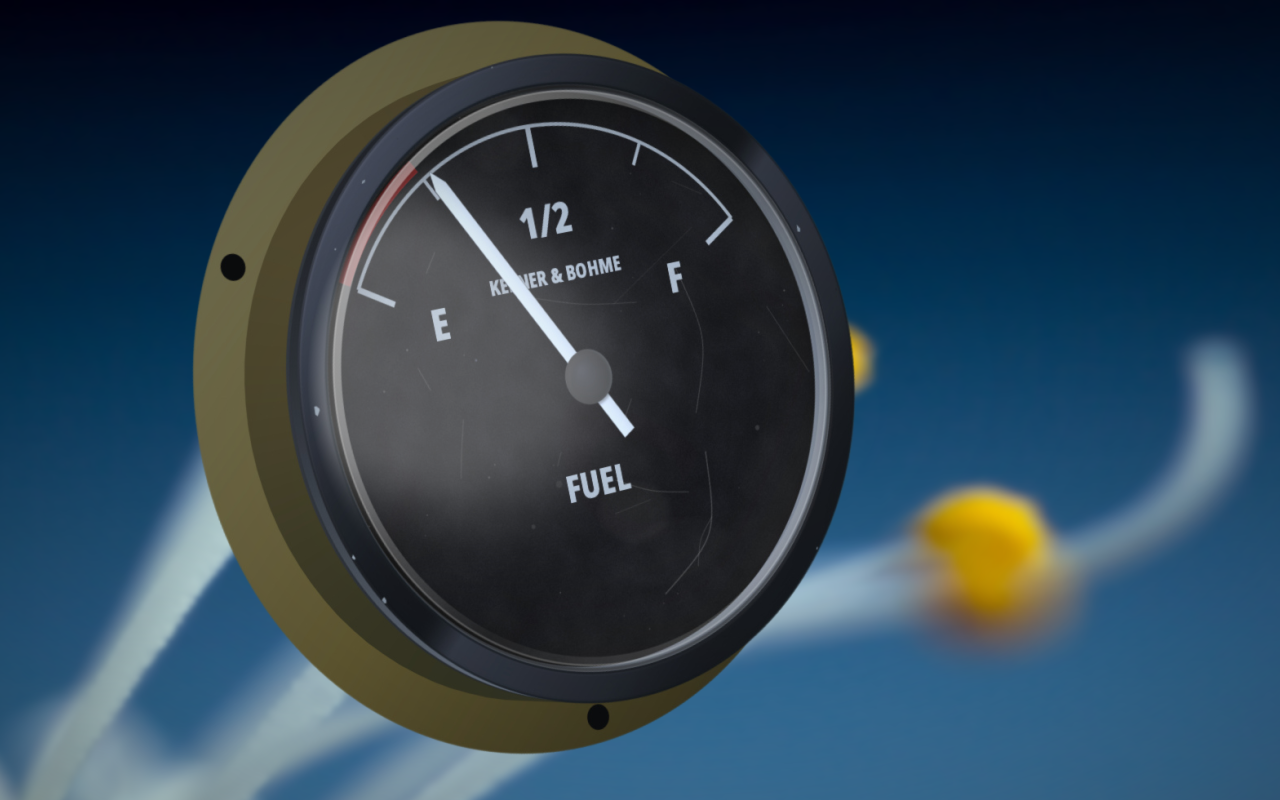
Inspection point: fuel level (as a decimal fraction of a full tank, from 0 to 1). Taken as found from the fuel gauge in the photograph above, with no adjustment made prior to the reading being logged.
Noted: 0.25
